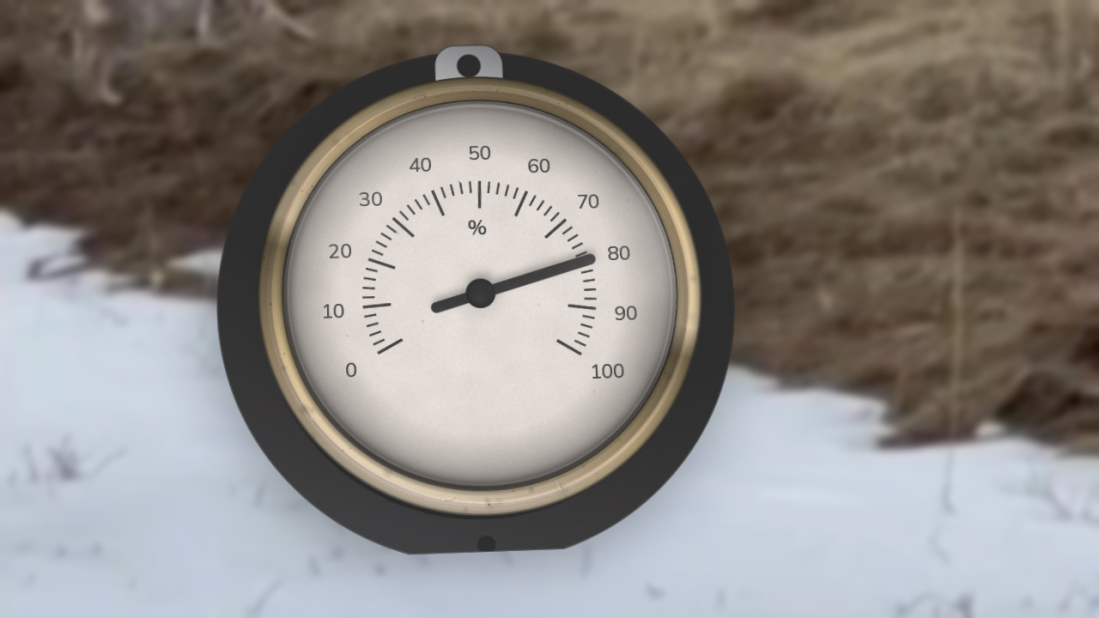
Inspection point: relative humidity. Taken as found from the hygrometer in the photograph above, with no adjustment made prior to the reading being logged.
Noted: 80 %
